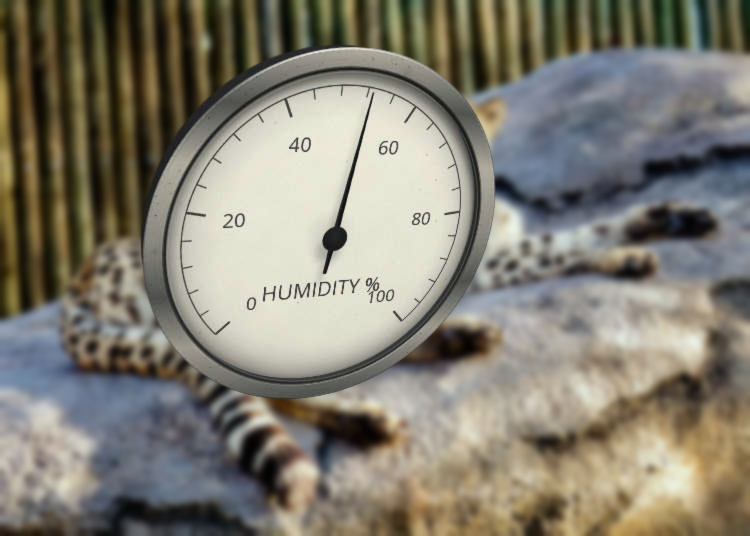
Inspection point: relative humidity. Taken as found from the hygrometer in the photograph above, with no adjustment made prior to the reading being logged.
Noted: 52 %
